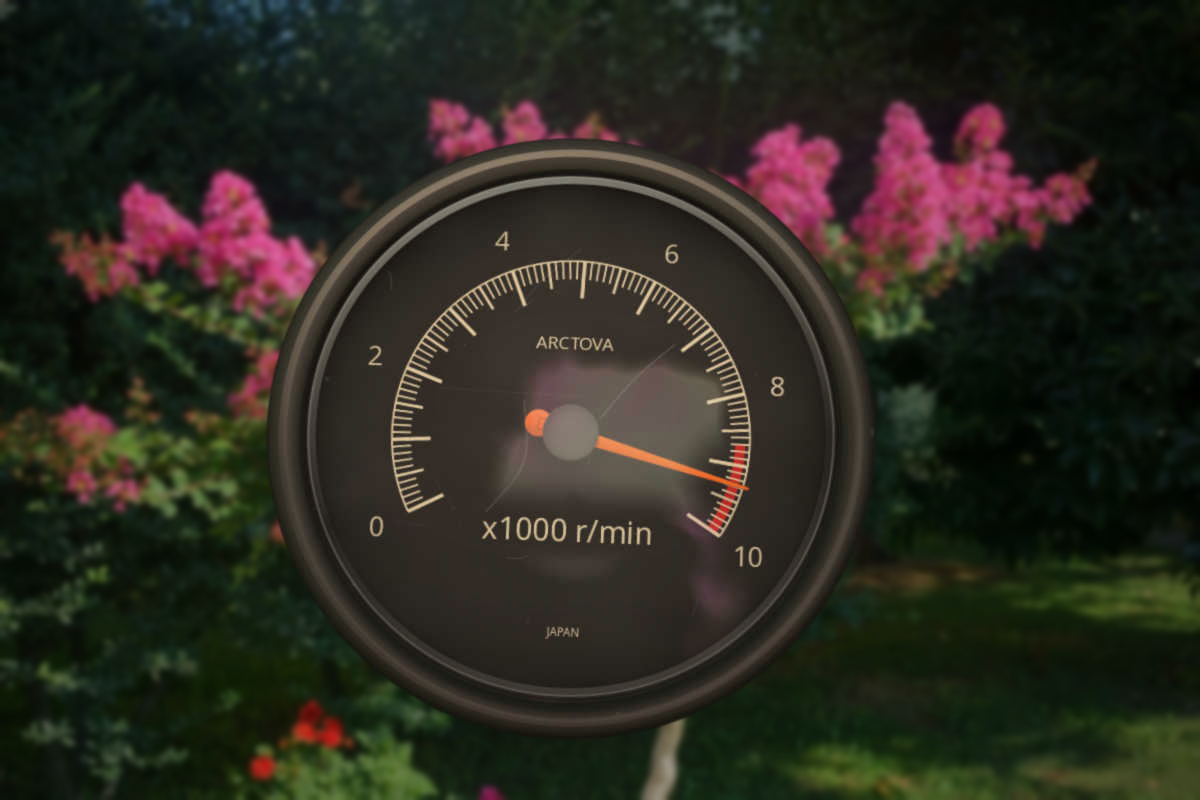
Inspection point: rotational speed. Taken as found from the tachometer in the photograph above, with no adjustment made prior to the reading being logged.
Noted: 9300 rpm
